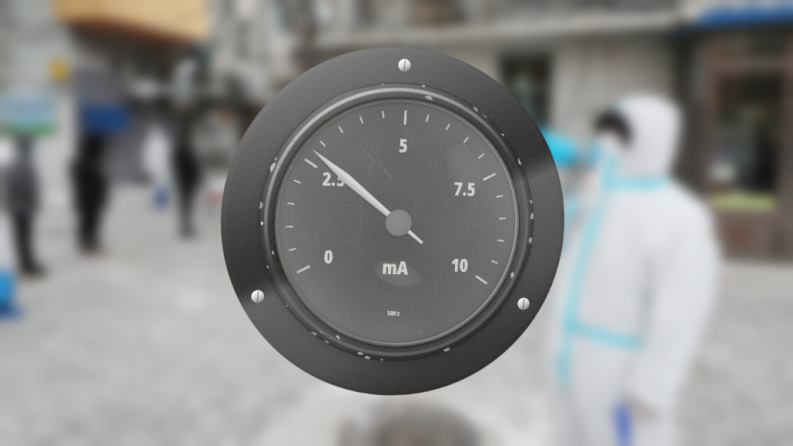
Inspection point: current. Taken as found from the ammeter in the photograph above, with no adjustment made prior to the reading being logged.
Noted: 2.75 mA
